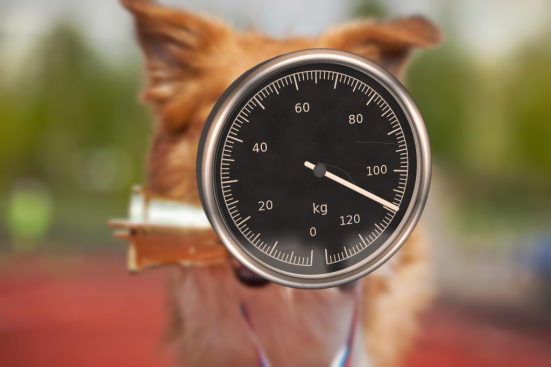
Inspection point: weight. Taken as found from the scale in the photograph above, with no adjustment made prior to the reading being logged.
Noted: 109 kg
